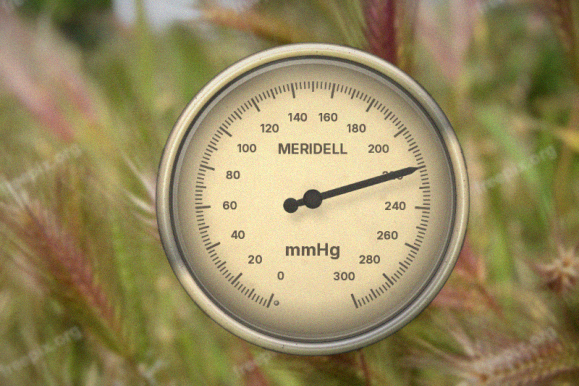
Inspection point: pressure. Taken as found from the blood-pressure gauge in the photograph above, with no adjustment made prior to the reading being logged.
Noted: 220 mmHg
